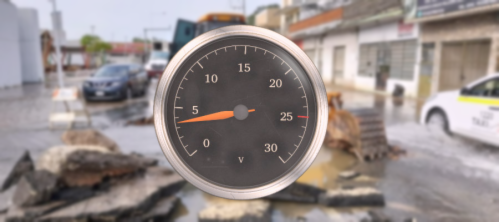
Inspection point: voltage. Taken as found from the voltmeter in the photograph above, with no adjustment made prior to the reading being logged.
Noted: 3.5 V
